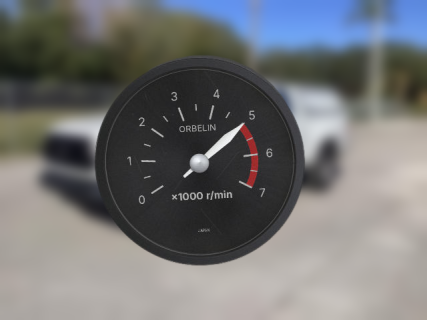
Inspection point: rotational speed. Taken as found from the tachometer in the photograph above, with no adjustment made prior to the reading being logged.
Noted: 5000 rpm
